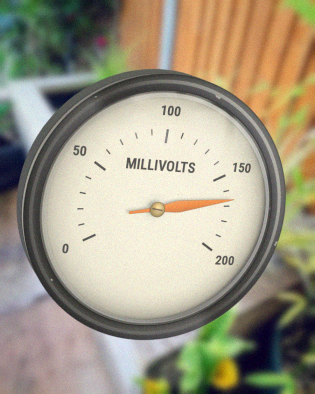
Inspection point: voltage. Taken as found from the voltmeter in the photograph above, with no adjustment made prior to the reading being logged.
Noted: 165 mV
